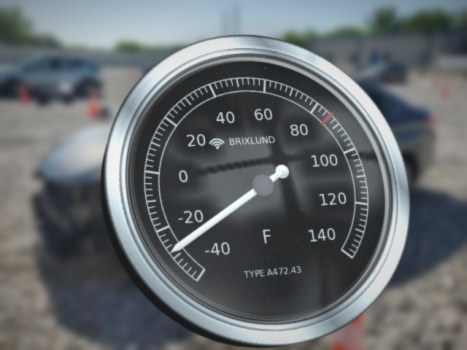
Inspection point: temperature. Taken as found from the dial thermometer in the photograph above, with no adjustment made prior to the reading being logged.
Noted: -28 °F
